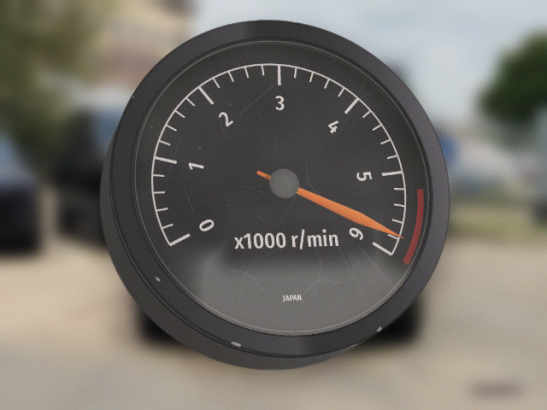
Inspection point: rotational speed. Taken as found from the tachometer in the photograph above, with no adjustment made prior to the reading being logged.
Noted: 5800 rpm
